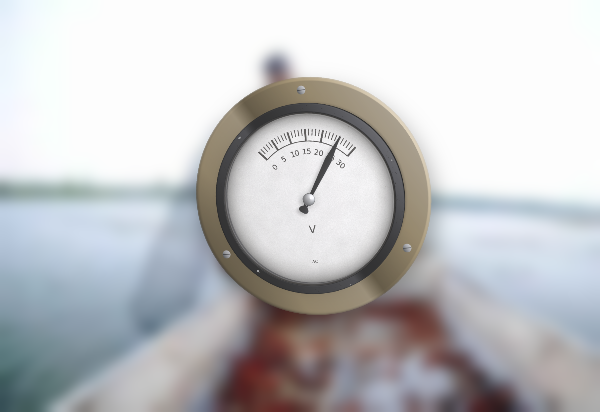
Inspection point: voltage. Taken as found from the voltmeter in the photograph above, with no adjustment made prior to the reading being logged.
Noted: 25 V
